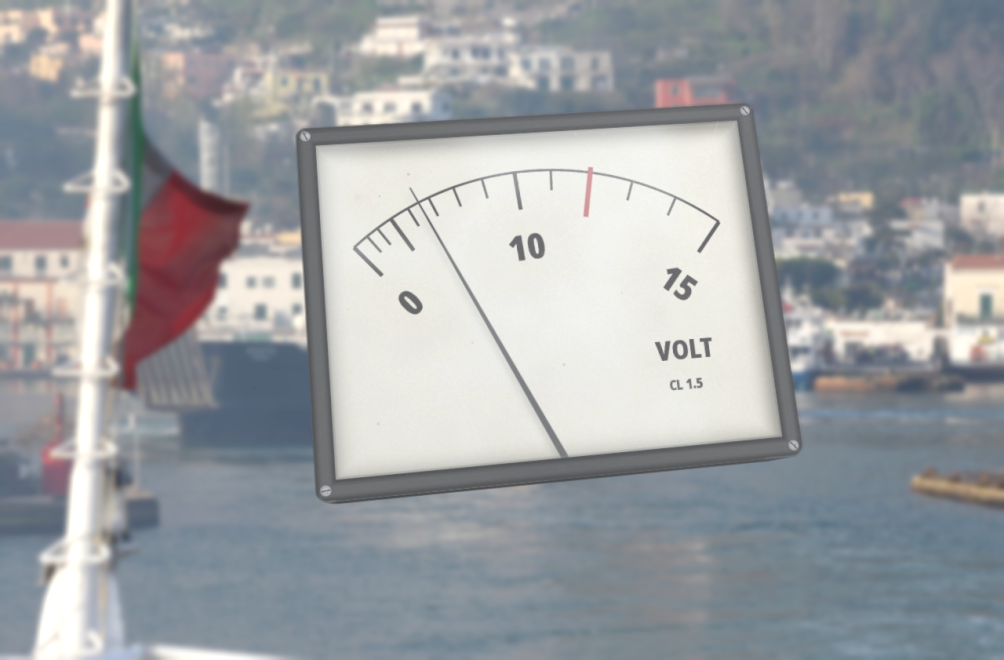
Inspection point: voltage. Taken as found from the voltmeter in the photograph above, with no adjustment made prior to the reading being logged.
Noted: 6.5 V
